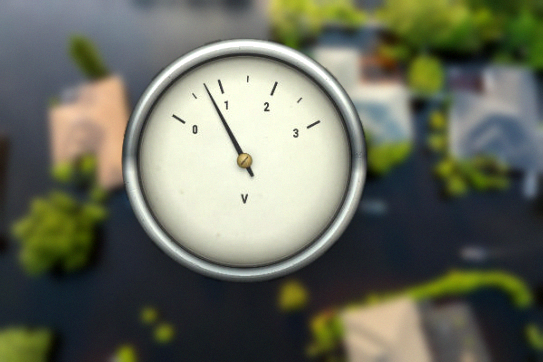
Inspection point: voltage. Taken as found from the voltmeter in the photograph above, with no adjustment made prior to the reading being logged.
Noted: 0.75 V
